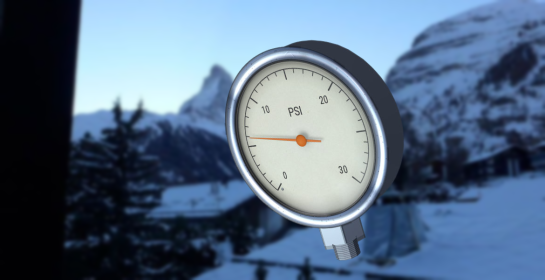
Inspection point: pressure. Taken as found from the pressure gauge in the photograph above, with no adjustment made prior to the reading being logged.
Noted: 6 psi
